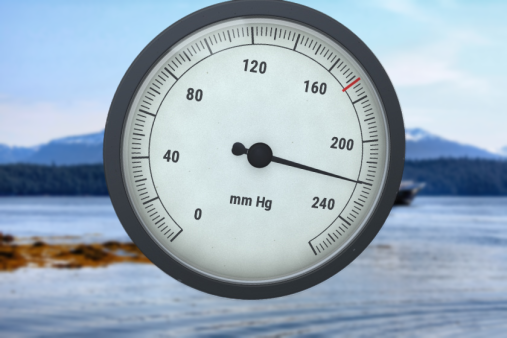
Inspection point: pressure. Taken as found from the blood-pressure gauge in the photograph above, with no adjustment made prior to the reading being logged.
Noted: 220 mmHg
